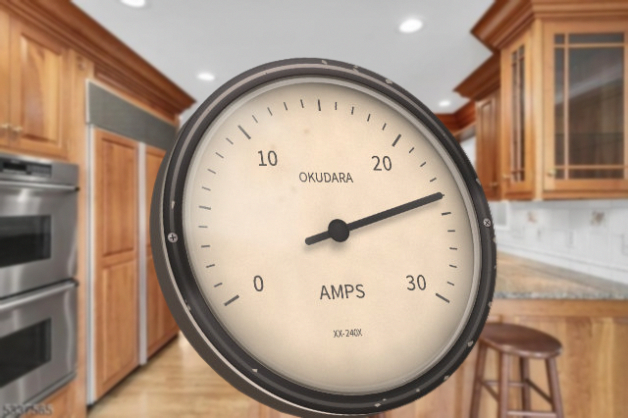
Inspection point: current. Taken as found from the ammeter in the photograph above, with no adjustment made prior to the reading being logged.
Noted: 24 A
